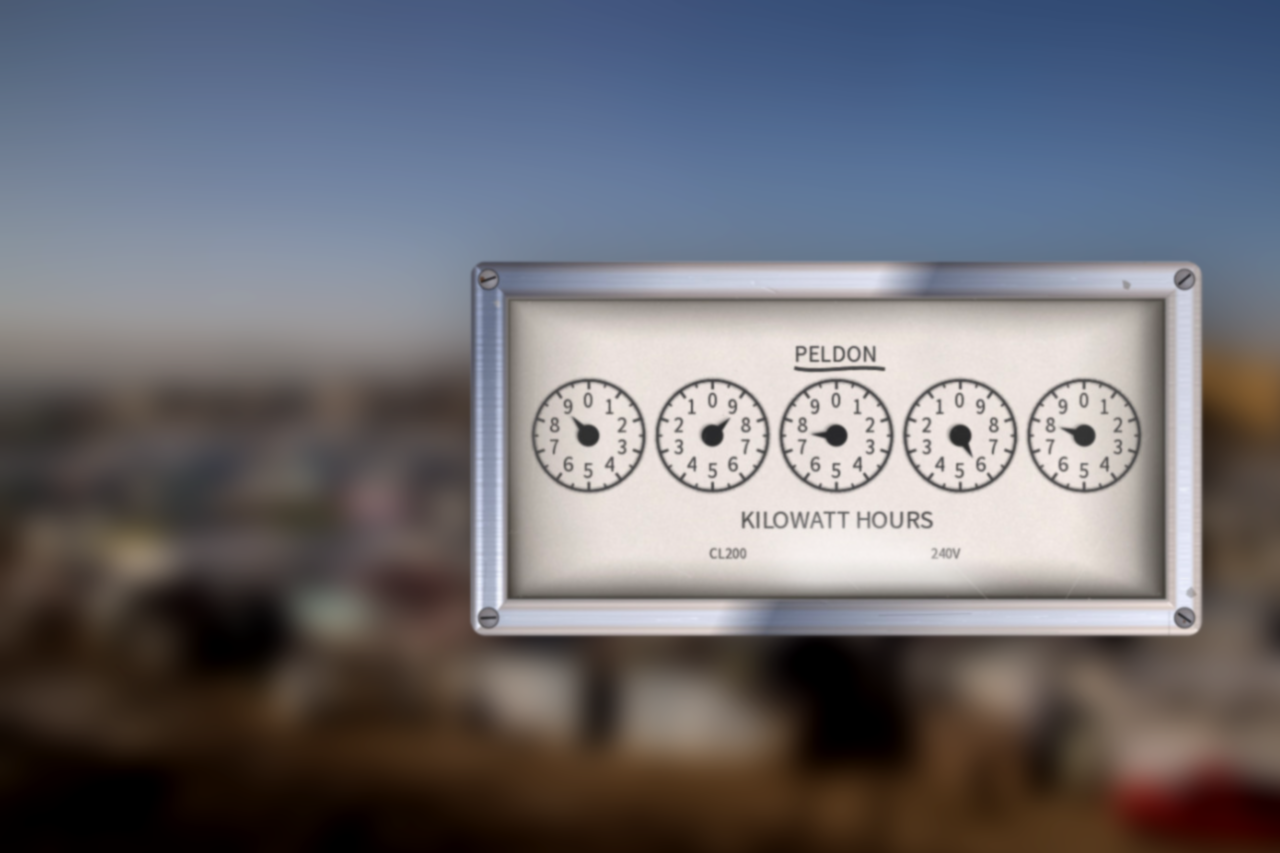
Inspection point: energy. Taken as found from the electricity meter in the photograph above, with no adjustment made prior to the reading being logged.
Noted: 88758 kWh
